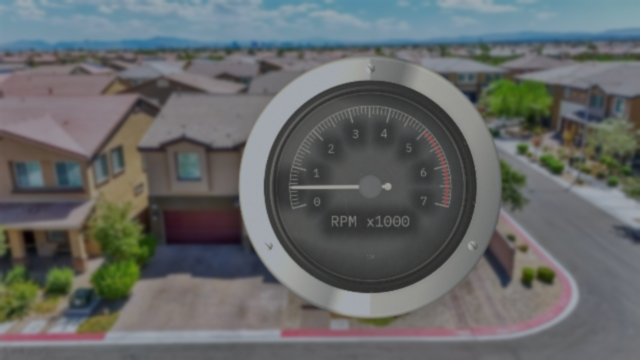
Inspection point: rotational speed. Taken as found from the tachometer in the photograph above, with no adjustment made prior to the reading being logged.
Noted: 500 rpm
